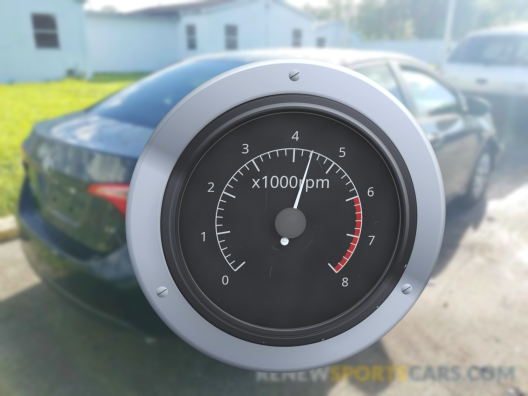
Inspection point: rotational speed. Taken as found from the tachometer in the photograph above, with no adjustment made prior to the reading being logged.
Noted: 4400 rpm
